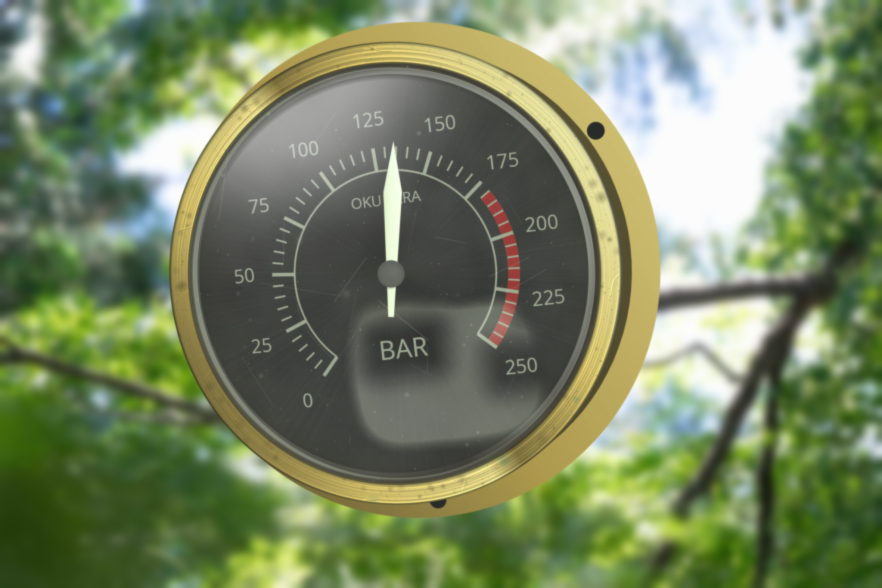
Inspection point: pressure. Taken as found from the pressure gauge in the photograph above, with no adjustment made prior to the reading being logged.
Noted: 135 bar
